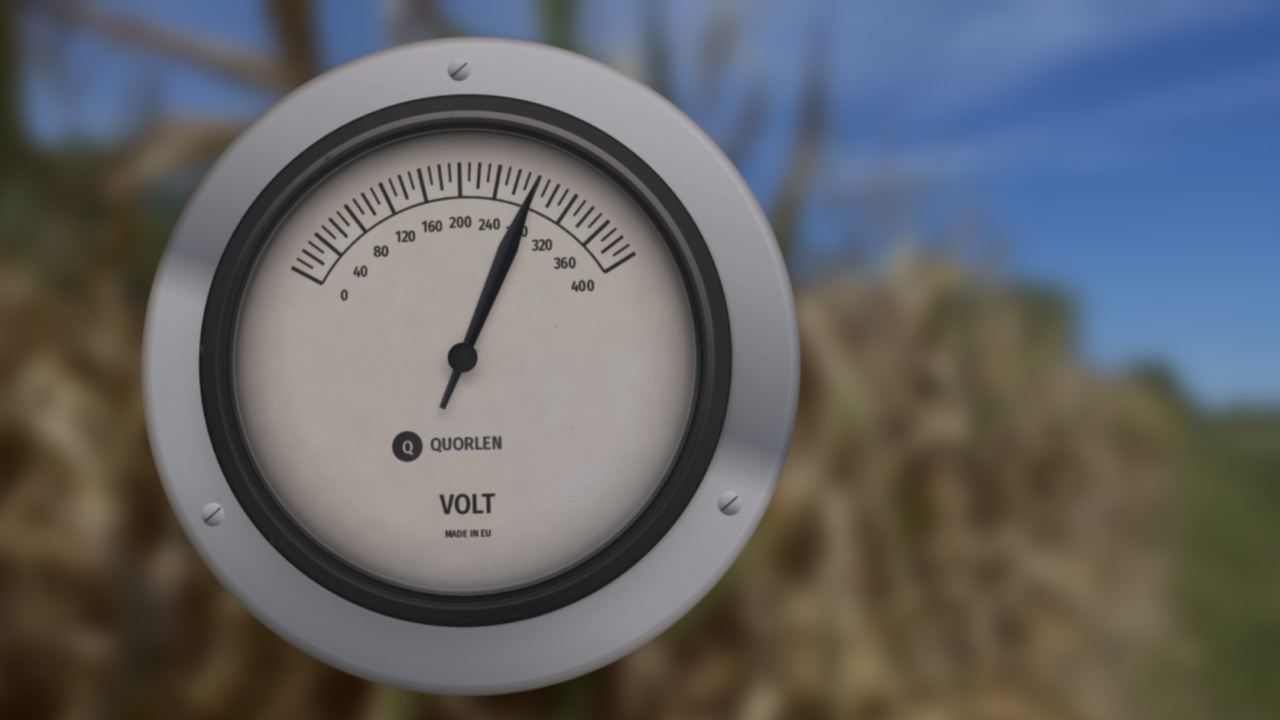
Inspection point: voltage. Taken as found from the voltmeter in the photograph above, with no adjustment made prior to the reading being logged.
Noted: 280 V
